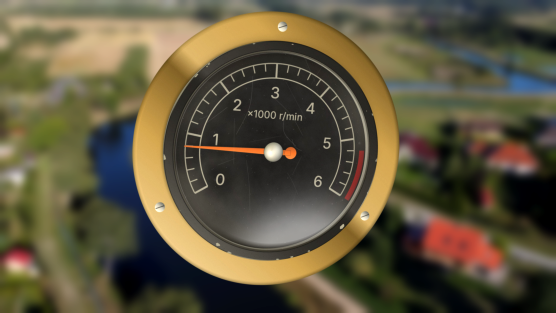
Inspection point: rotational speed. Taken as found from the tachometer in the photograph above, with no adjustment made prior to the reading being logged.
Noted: 800 rpm
